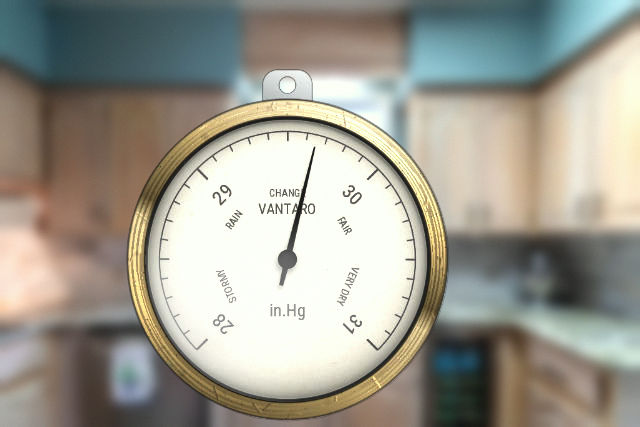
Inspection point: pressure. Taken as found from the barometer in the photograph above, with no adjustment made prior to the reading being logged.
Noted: 29.65 inHg
